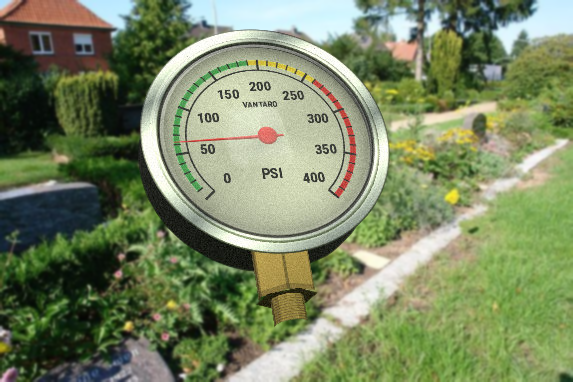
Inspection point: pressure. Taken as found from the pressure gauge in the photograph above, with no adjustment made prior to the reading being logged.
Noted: 60 psi
